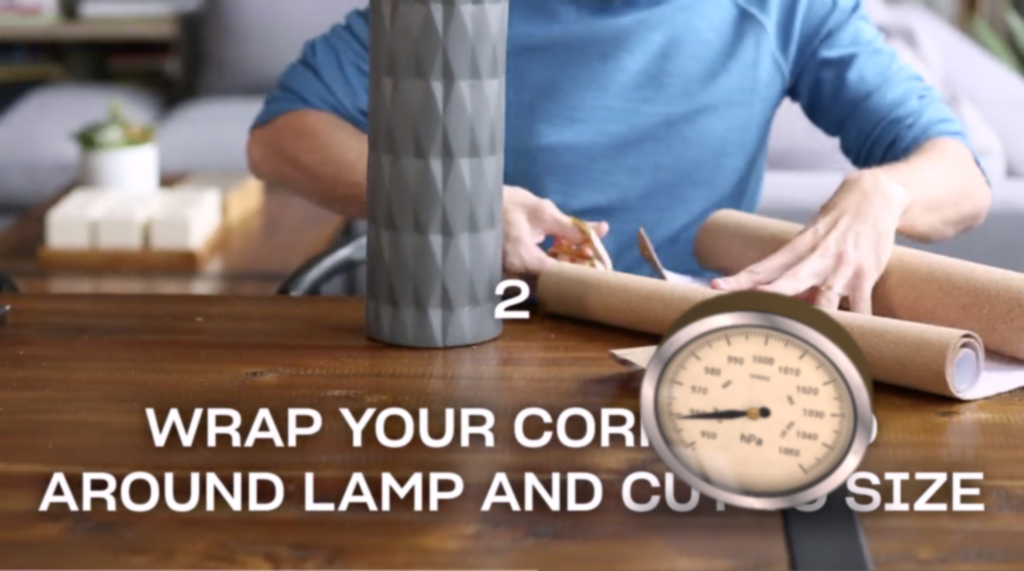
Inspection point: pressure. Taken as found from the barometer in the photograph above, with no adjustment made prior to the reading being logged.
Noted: 960 hPa
